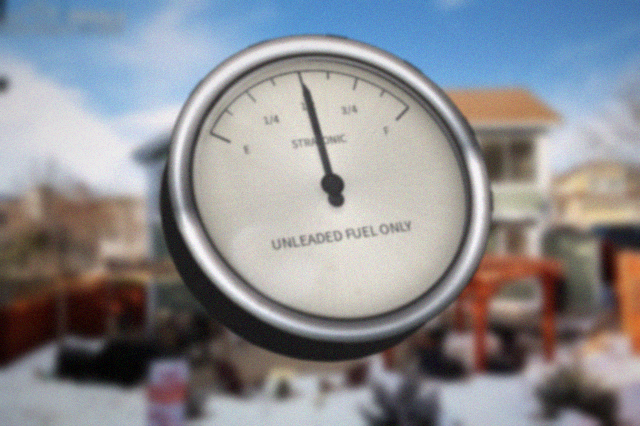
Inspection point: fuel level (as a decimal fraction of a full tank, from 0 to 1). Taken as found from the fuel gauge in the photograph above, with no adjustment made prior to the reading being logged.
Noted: 0.5
